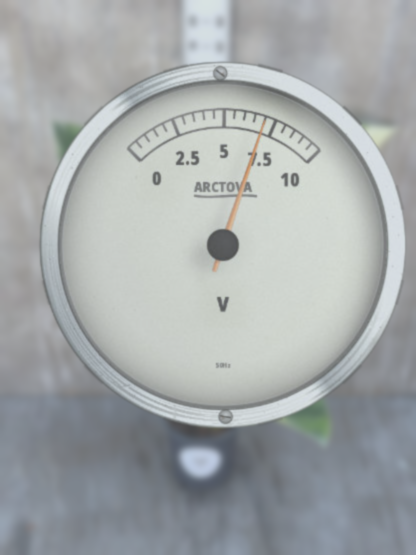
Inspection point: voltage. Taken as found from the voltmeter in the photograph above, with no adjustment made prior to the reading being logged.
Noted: 7 V
